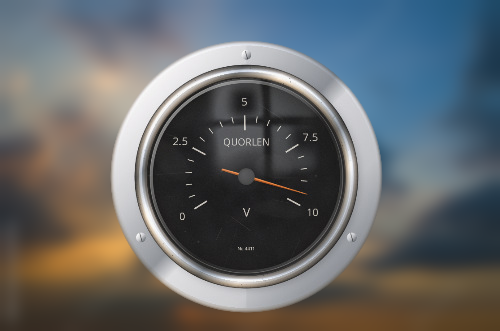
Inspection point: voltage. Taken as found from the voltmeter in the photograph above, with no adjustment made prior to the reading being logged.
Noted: 9.5 V
